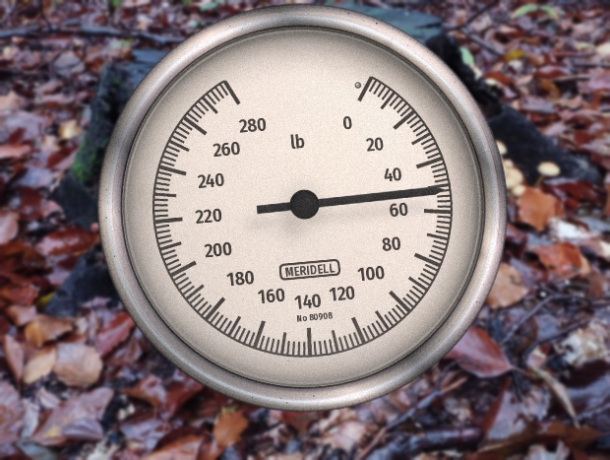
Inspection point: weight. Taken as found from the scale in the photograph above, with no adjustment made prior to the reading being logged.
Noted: 52 lb
